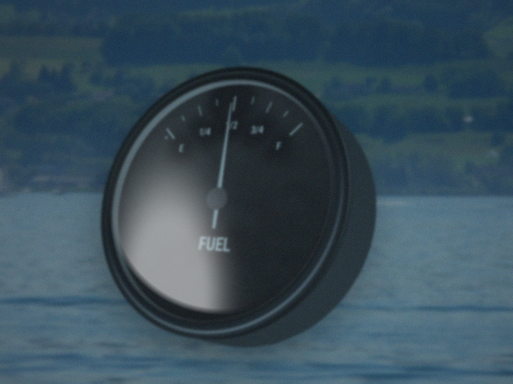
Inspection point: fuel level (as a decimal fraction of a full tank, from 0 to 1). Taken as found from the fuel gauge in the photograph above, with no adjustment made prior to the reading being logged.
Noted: 0.5
